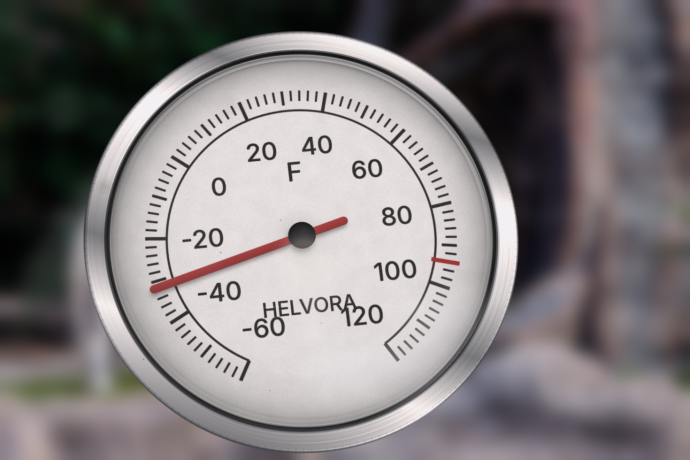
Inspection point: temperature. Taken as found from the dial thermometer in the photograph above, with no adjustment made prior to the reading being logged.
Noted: -32 °F
